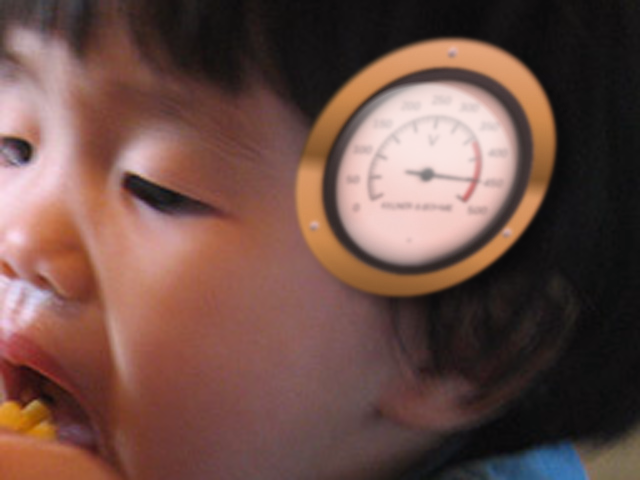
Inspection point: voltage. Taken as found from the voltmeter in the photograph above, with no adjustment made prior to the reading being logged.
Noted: 450 V
